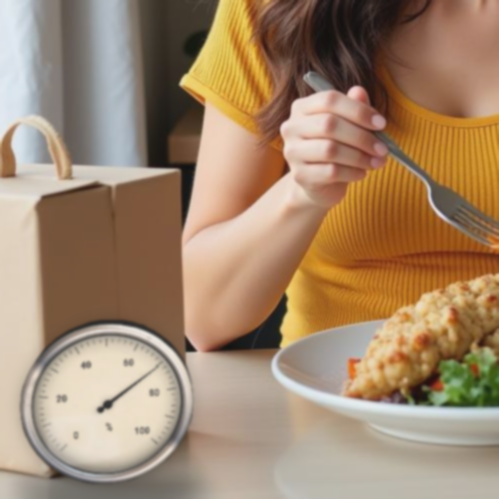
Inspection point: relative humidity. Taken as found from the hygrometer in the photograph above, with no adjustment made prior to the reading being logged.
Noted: 70 %
